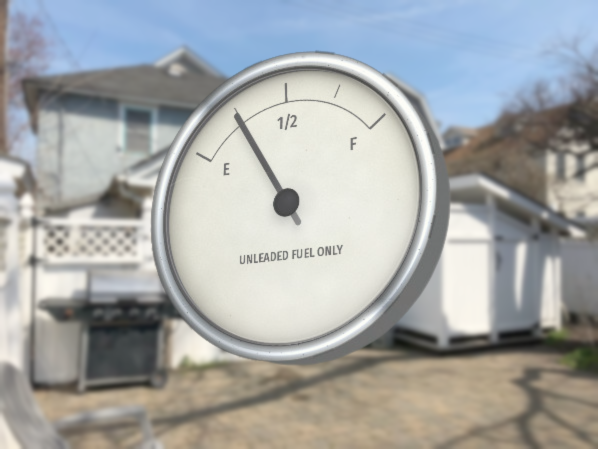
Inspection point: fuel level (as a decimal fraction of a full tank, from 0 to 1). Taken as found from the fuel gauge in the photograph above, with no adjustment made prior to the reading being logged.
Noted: 0.25
